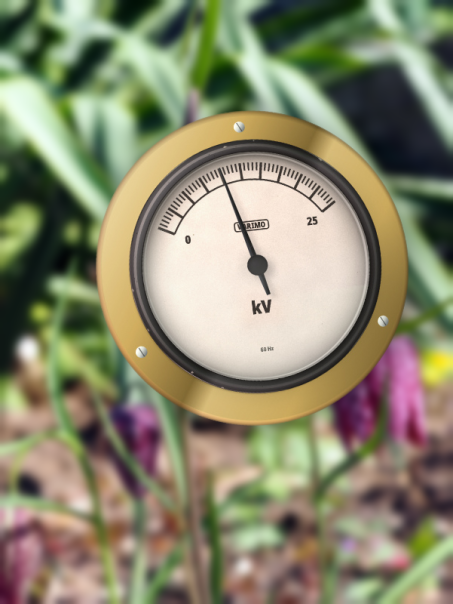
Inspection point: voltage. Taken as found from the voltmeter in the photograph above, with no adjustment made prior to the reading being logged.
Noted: 10 kV
